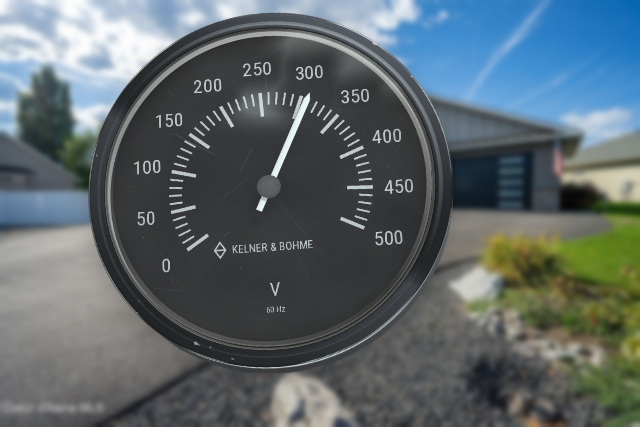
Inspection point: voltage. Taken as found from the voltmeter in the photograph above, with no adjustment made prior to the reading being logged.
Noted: 310 V
